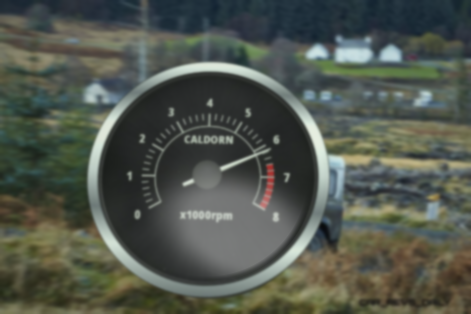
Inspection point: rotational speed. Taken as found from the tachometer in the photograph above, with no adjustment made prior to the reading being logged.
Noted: 6200 rpm
